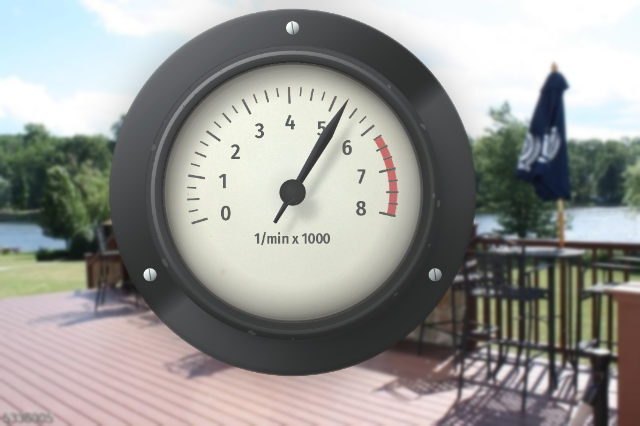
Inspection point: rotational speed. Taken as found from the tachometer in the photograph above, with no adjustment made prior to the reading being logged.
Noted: 5250 rpm
